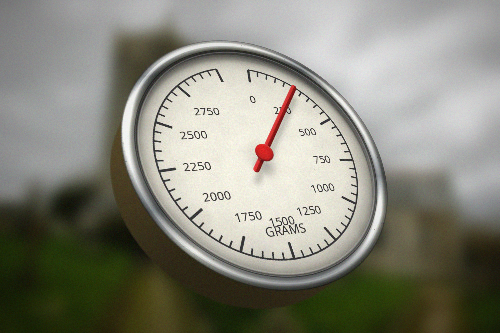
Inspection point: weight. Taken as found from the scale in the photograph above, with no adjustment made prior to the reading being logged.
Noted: 250 g
